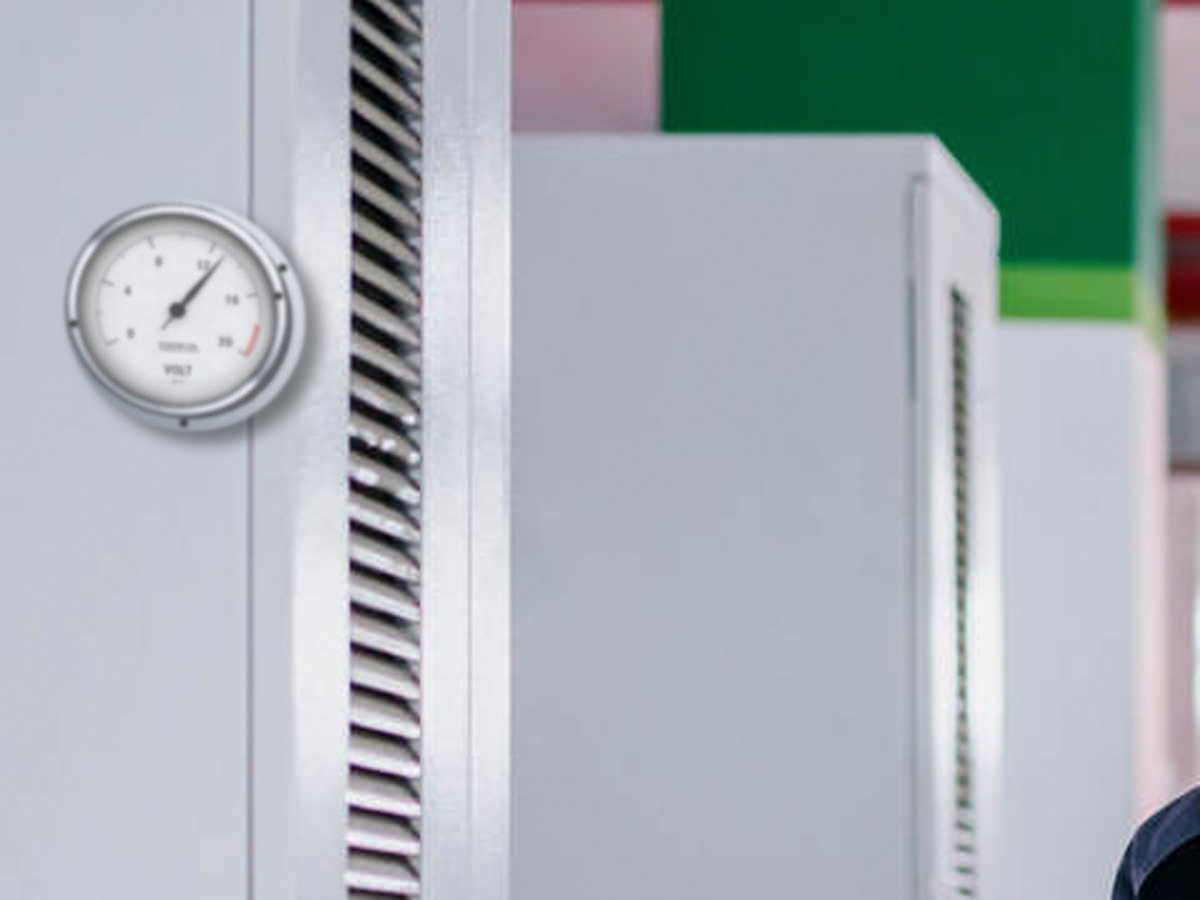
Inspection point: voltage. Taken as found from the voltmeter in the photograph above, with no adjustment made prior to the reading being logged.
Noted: 13 V
